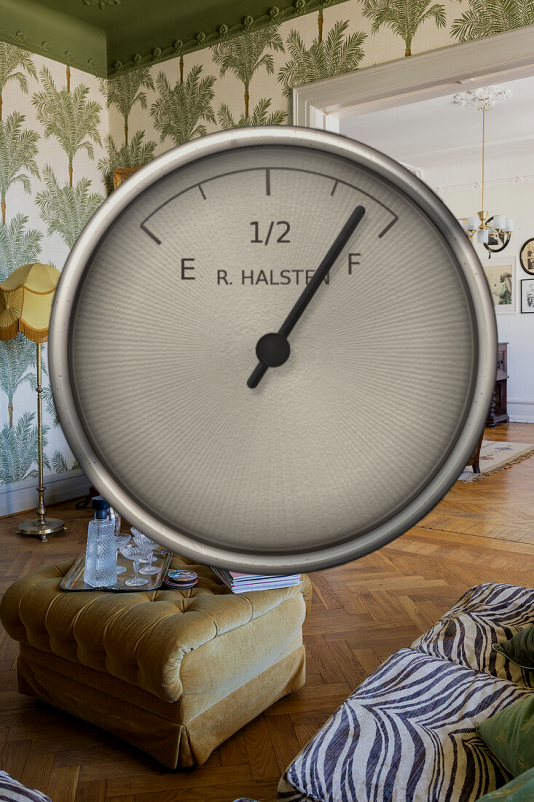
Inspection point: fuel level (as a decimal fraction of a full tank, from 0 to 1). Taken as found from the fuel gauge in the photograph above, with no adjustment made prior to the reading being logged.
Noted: 0.875
